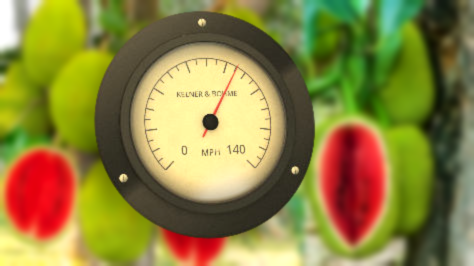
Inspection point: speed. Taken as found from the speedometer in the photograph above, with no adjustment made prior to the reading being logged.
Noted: 85 mph
